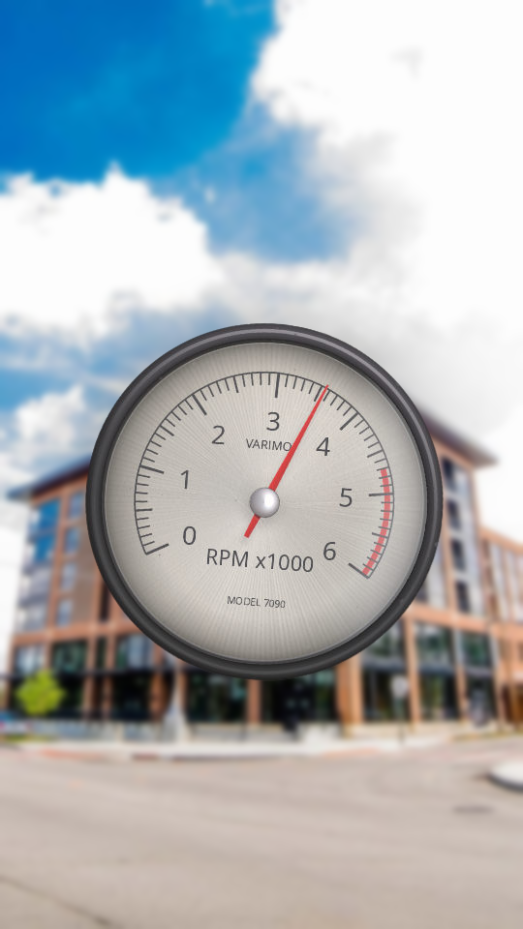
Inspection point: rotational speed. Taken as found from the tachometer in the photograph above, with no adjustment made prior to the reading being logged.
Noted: 3550 rpm
